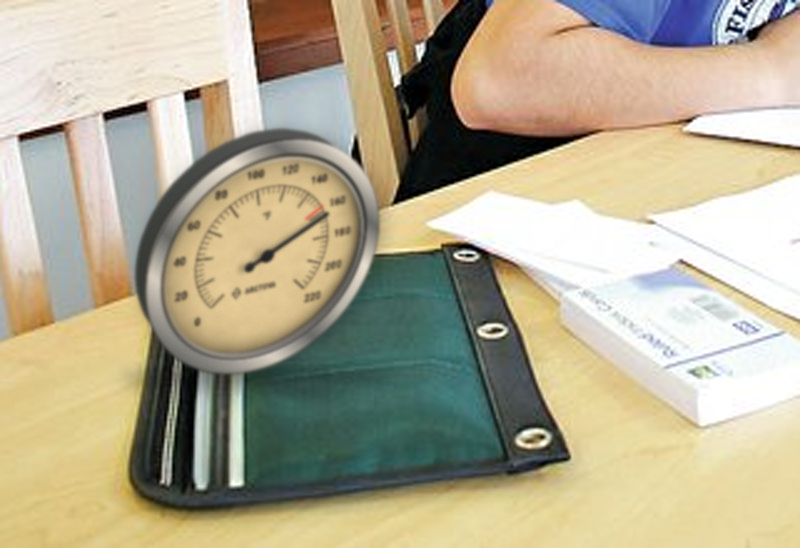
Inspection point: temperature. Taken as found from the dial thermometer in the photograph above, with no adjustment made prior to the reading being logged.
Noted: 160 °F
